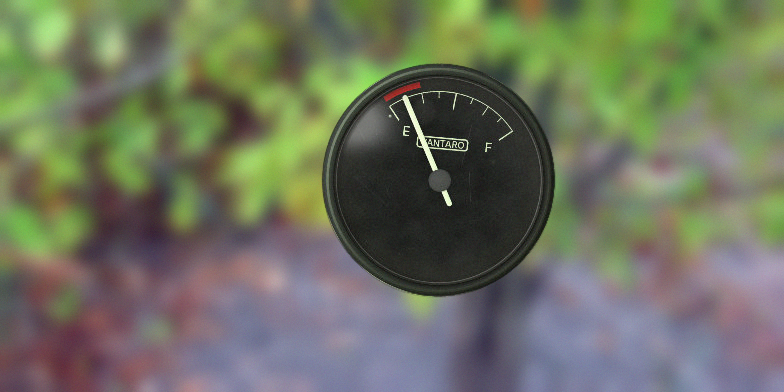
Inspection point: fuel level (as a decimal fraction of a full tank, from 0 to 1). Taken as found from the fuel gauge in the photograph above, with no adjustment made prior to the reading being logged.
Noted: 0.125
